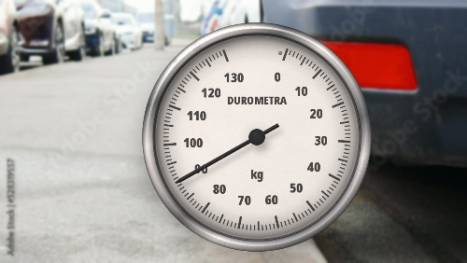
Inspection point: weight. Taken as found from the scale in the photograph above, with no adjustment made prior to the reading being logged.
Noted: 90 kg
